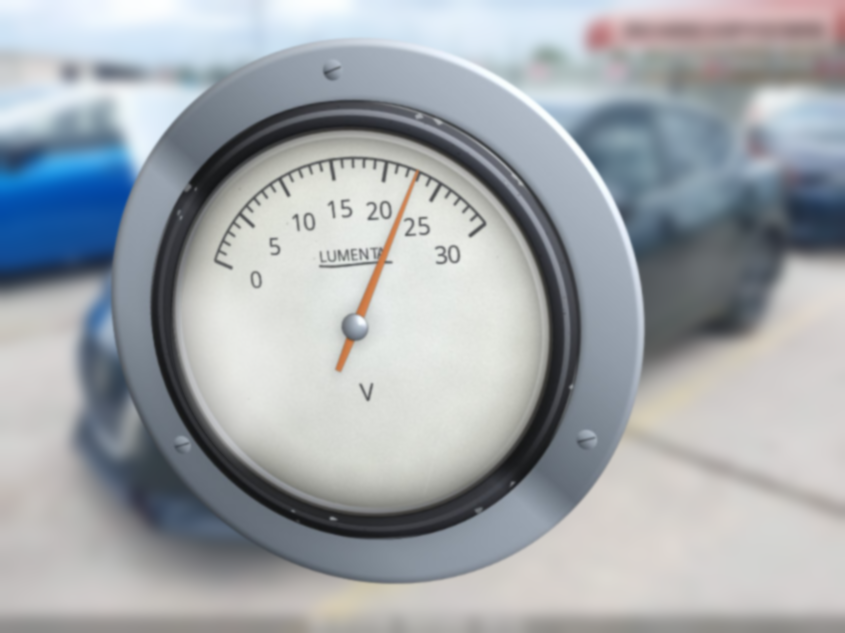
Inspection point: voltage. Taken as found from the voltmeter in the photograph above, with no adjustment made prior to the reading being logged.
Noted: 23 V
